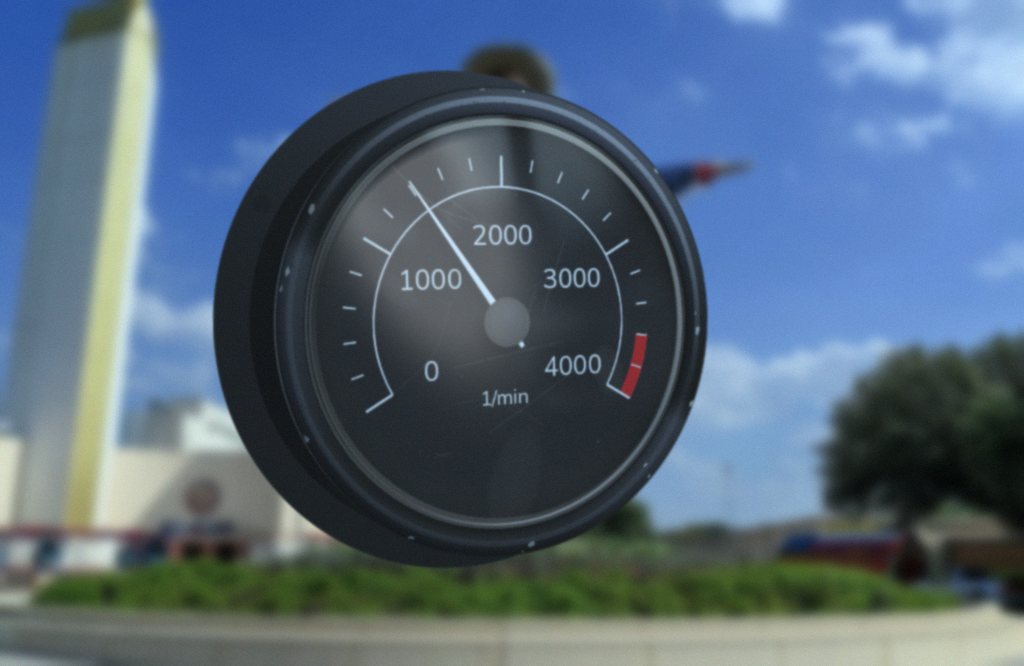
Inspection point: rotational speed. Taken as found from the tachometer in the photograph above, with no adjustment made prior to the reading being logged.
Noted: 1400 rpm
